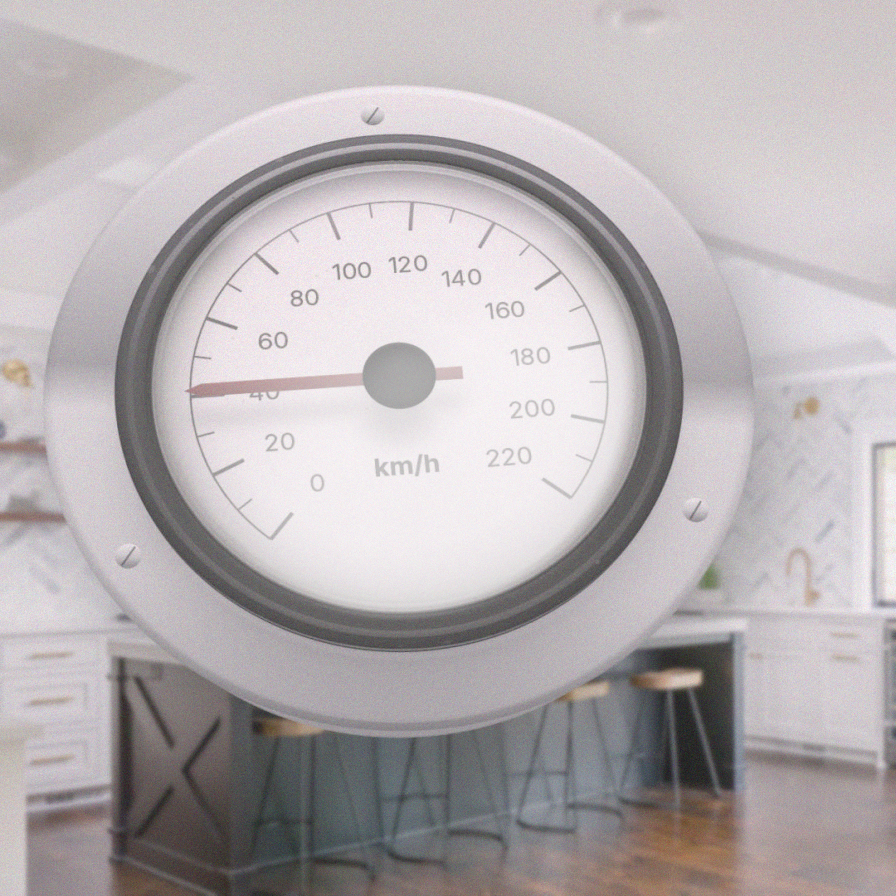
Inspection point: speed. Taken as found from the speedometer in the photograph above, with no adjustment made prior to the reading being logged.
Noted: 40 km/h
